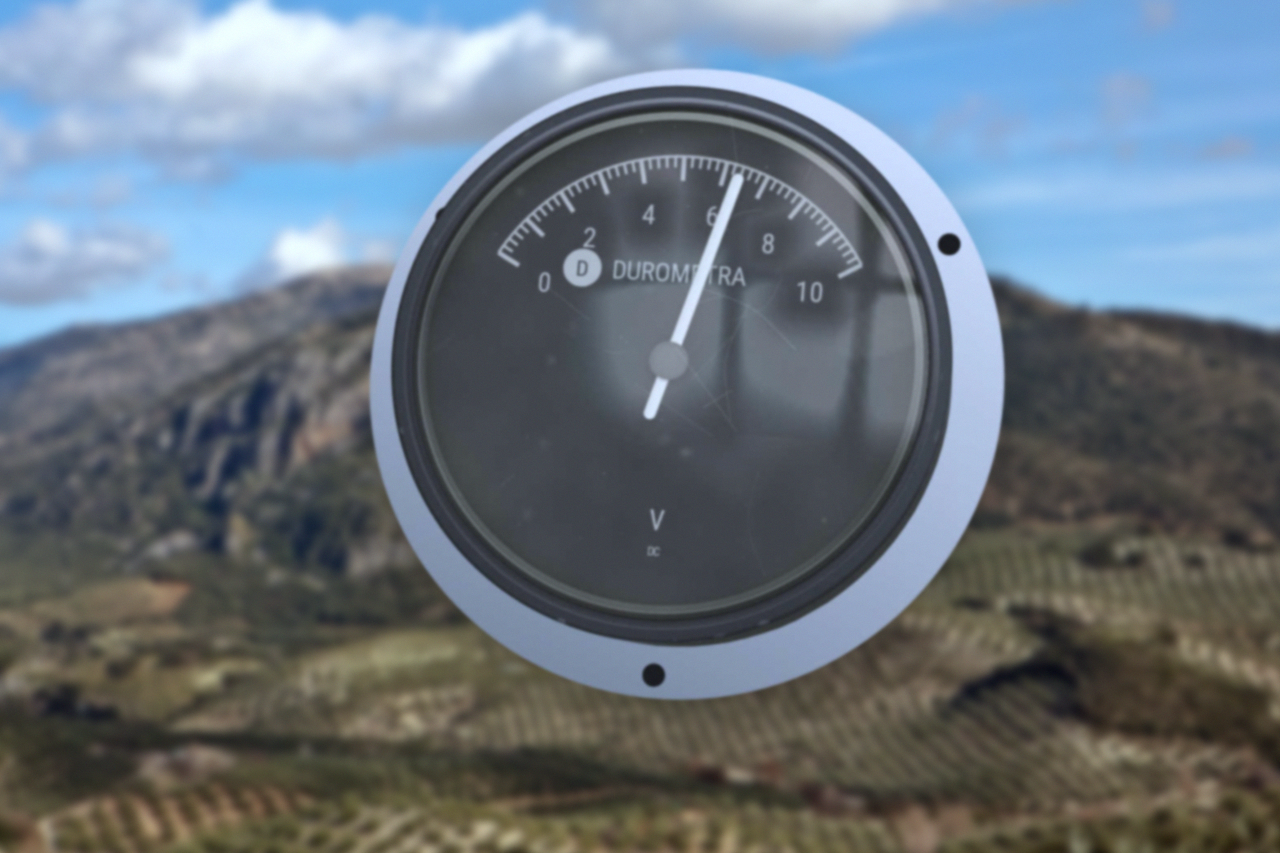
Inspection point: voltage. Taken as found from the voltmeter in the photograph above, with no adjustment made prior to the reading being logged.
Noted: 6.4 V
